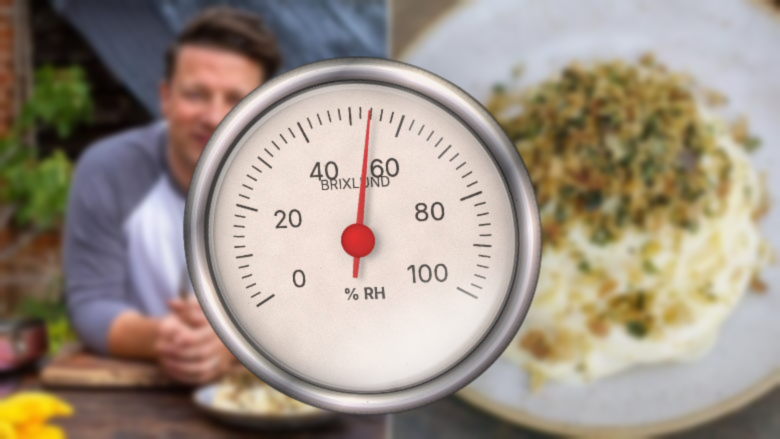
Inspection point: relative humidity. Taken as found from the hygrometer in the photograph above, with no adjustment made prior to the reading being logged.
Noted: 54 %
